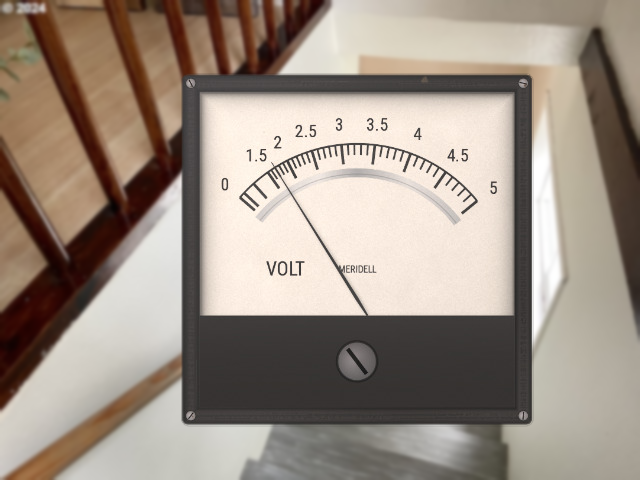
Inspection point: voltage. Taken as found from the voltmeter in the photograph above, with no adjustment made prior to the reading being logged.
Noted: 1.7 V
